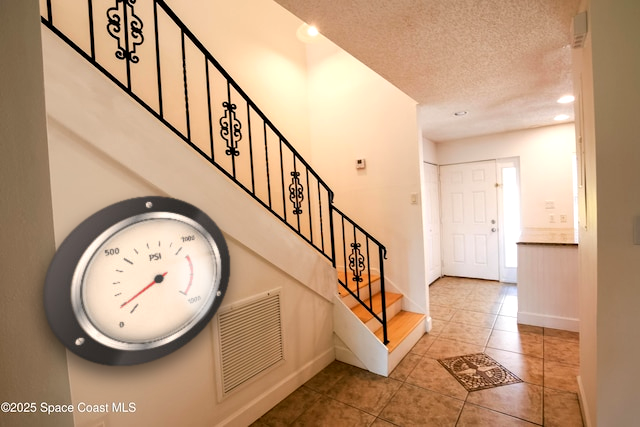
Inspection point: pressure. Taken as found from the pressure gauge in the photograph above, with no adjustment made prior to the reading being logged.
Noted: 100 psi
